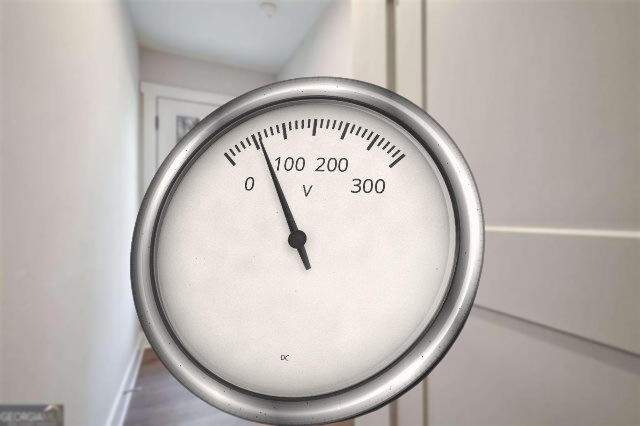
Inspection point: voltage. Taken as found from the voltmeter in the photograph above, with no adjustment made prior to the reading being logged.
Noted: 60 V
